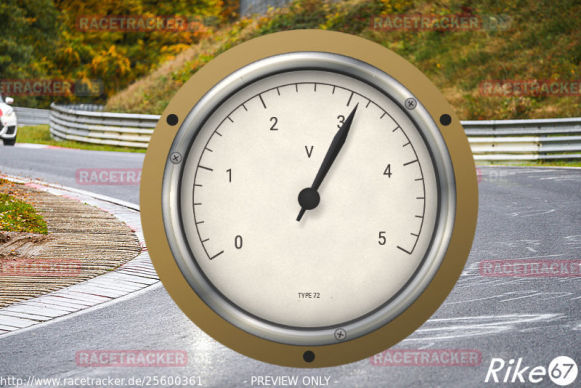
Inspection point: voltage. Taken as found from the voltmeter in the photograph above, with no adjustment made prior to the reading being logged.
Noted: 3.1 V
